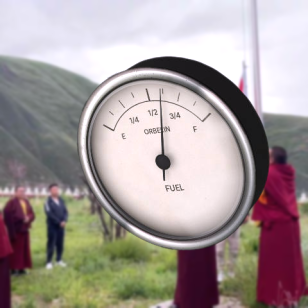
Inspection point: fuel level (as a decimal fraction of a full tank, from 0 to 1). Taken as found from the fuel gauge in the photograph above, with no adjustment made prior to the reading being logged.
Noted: 0.625
